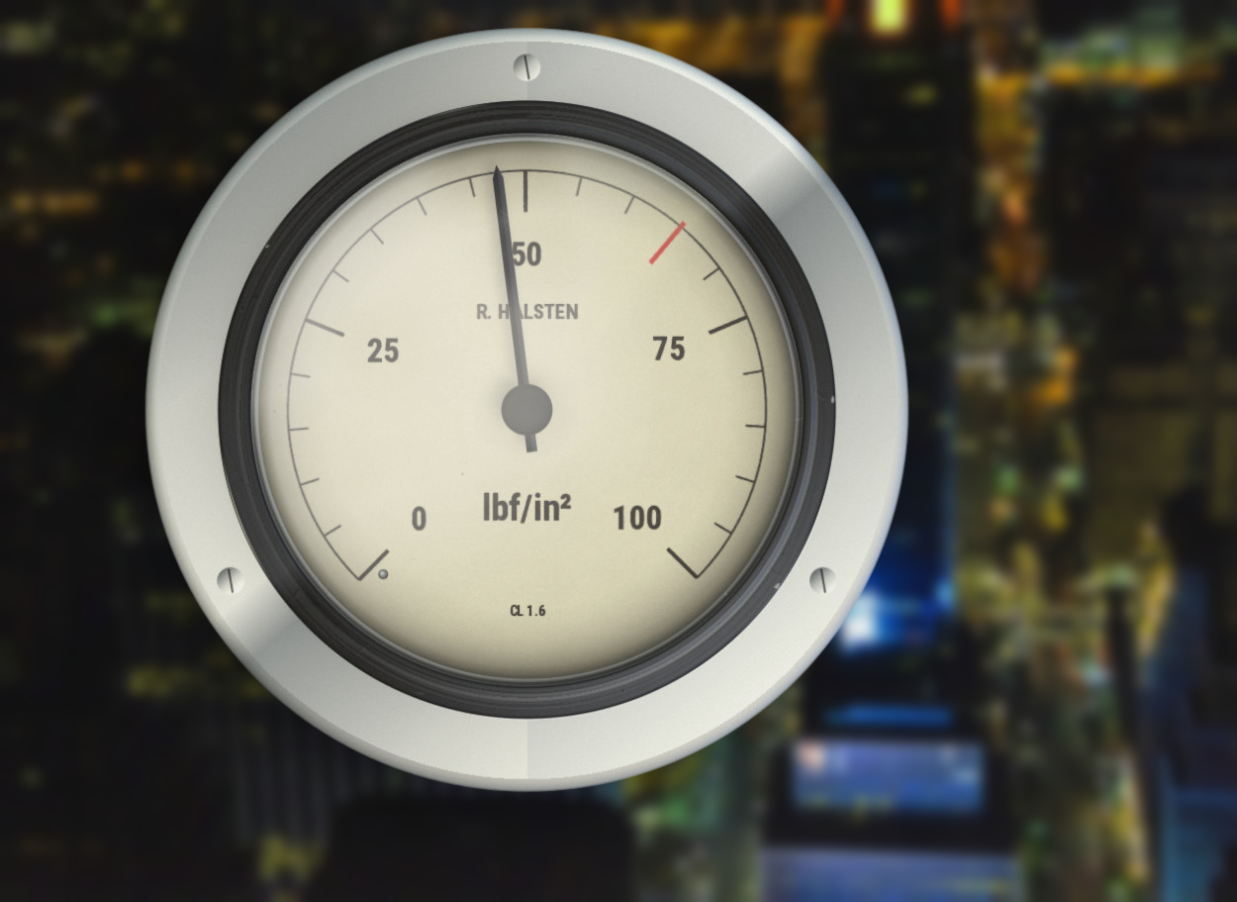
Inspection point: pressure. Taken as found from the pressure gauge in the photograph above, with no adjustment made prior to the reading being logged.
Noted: 47.5 psi
